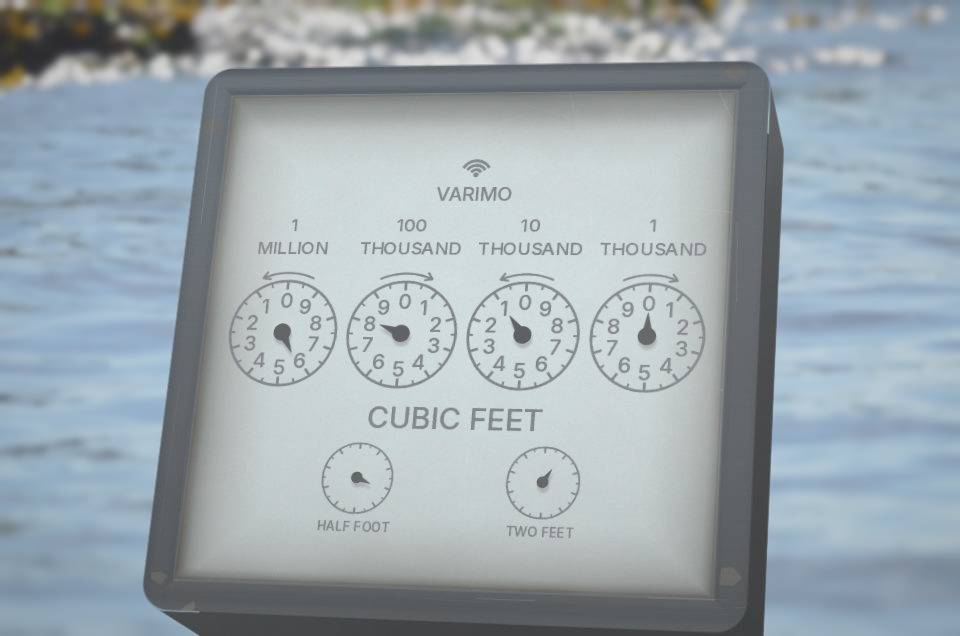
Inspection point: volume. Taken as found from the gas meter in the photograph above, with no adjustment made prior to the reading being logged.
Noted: 581000 ft³
